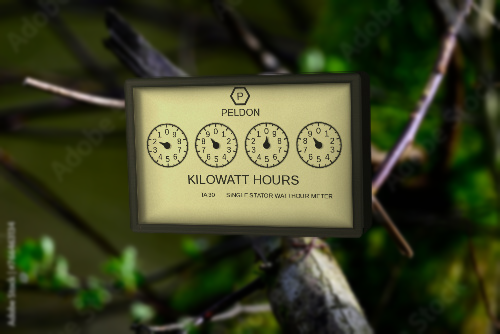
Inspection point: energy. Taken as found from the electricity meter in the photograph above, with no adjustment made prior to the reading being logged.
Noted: 1899 kWh
